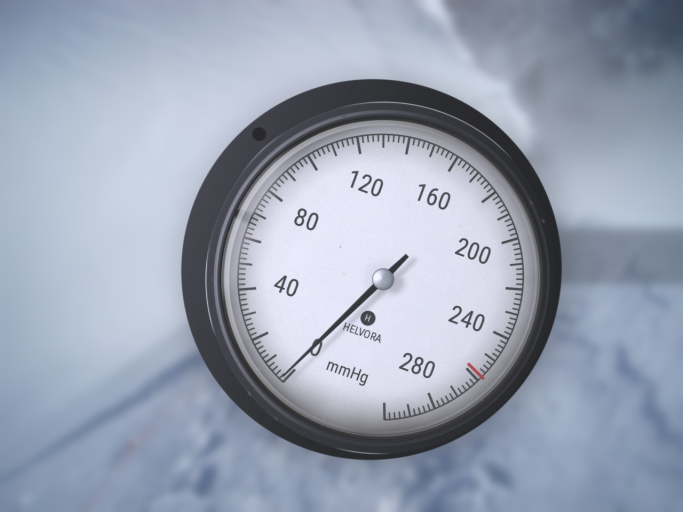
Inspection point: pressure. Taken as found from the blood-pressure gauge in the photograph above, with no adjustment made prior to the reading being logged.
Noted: 2 mmHg
